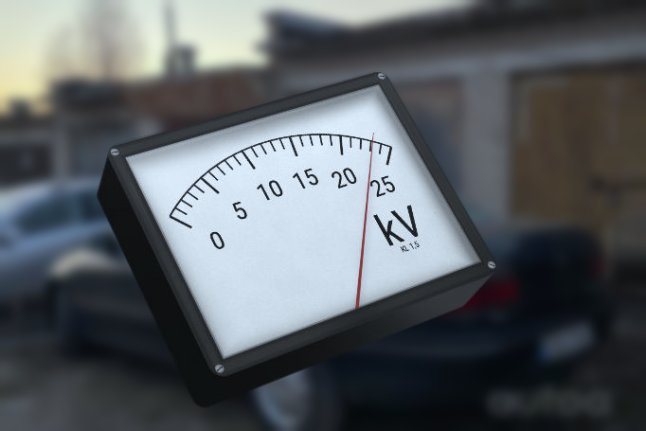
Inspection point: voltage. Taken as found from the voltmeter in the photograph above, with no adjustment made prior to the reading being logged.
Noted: 23 kV
